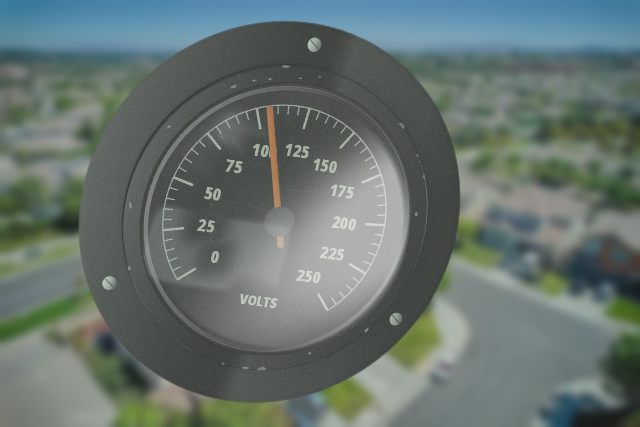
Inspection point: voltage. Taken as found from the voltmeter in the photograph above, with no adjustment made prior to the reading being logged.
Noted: 105 V
